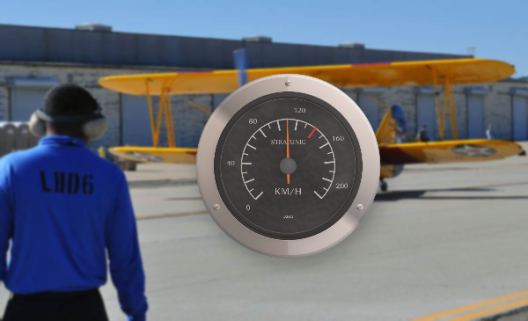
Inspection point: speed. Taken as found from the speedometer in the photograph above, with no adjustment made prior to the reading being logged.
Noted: 110 km/h
